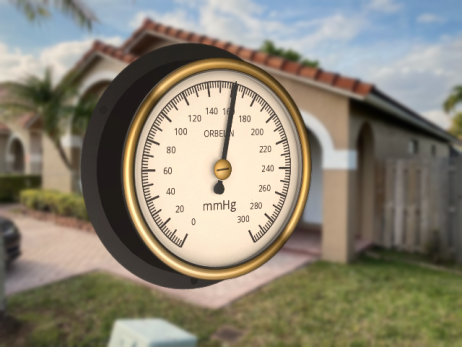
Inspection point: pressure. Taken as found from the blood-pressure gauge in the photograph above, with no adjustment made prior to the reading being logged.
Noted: 160 mmHg
